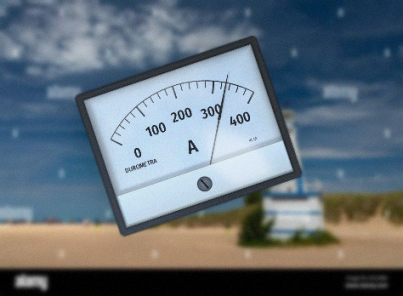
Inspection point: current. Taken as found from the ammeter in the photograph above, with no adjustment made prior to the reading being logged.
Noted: 330 A
